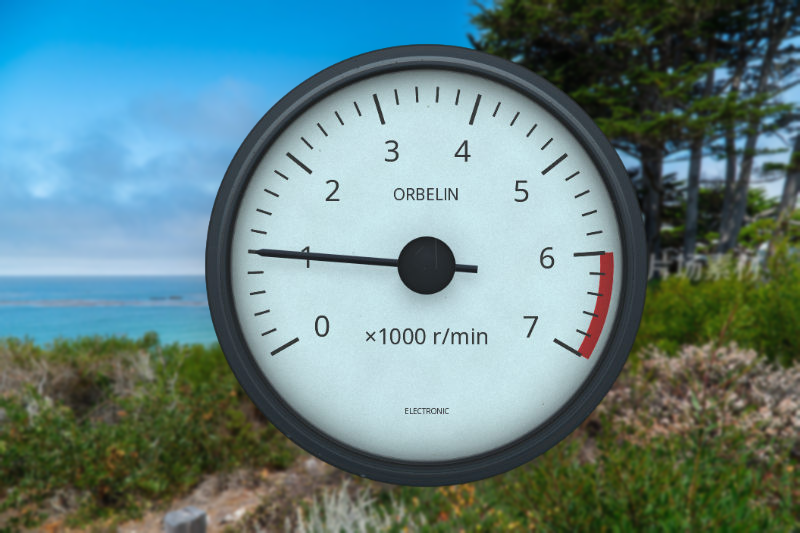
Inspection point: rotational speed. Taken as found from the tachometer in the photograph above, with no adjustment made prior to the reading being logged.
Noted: 1000 rpm
